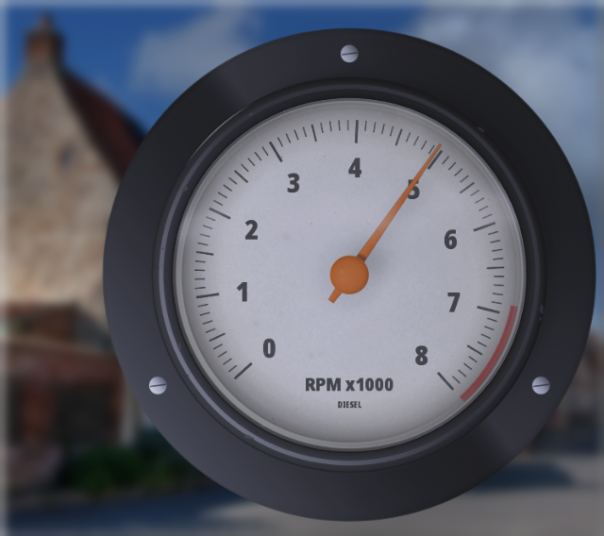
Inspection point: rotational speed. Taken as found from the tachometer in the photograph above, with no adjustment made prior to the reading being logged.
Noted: 4950 rpm
